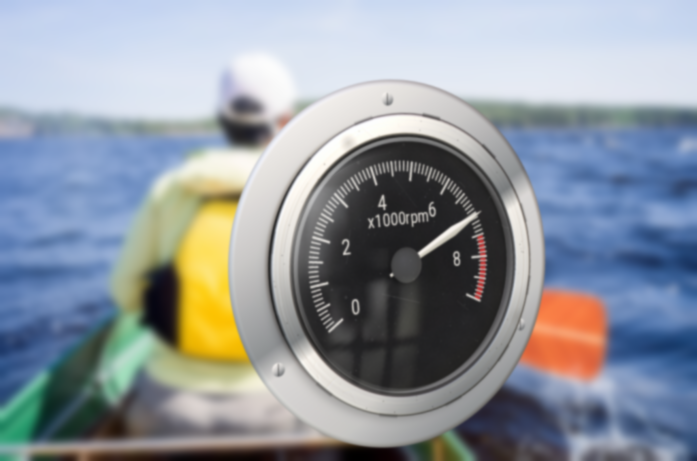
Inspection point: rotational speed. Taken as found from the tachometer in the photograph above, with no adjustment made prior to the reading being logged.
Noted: 7000 rpm
